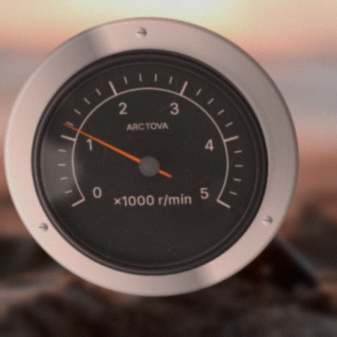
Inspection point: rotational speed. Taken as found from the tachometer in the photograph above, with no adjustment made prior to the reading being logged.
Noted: 1200 rpm
